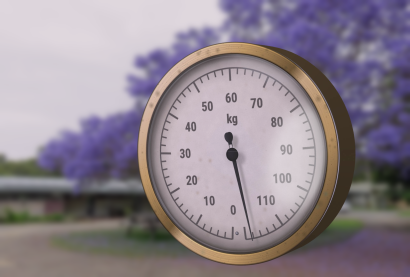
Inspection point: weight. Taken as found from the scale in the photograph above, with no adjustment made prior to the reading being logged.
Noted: 118 kg
